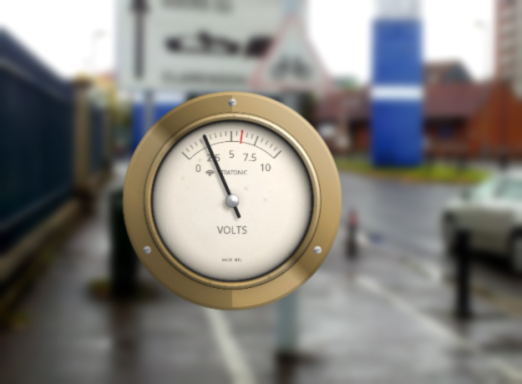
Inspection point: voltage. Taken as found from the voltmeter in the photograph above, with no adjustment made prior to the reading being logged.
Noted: 2.5 V
